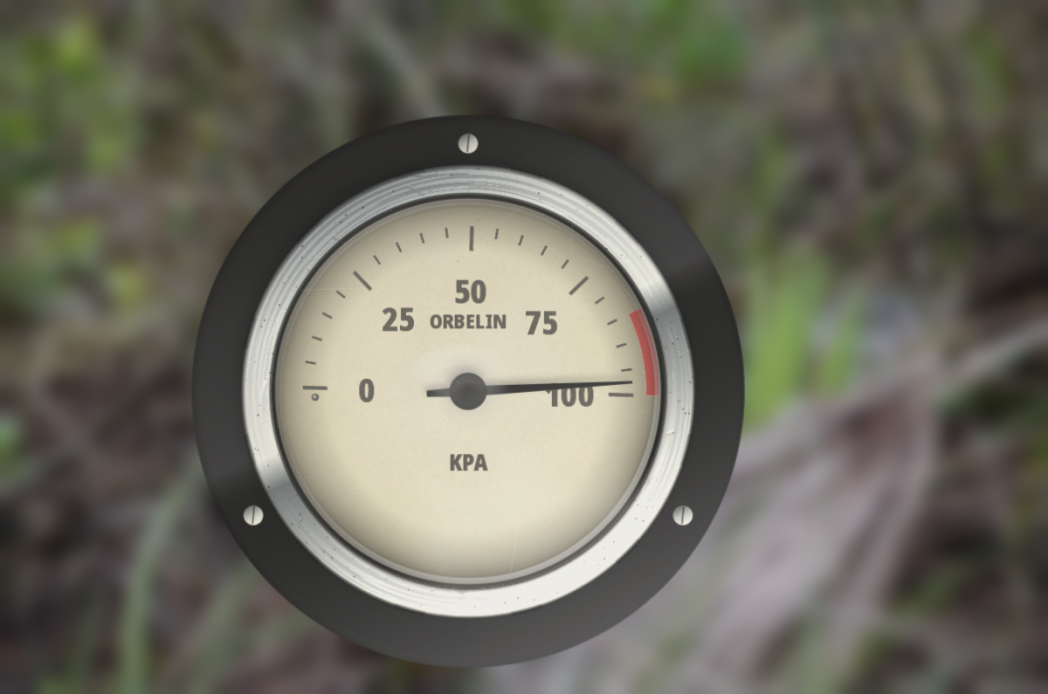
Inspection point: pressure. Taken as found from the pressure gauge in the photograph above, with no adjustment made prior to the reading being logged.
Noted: 97.5 kPa
